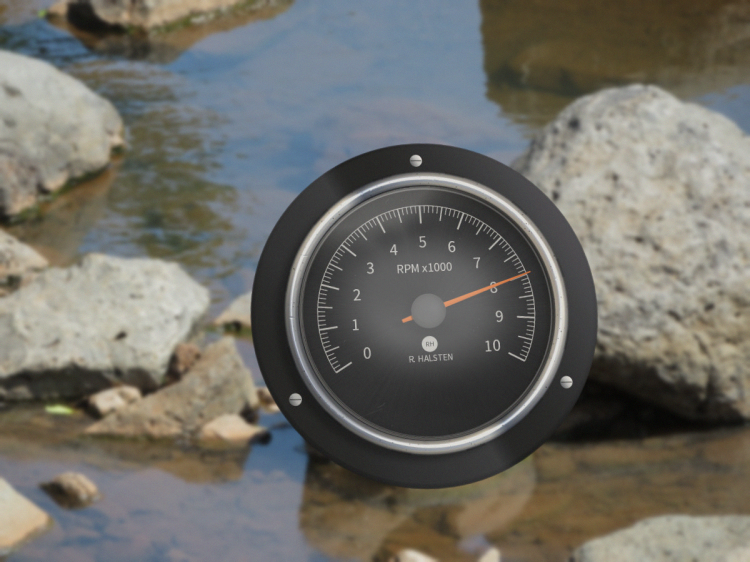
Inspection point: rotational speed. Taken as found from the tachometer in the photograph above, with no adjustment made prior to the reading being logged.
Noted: 8000 rpm
